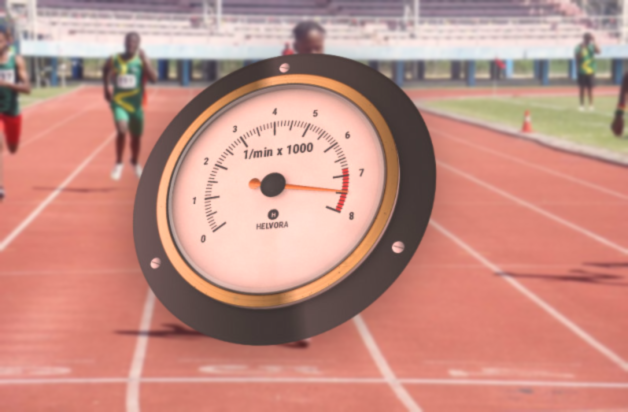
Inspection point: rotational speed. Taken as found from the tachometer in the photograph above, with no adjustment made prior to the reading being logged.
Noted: 7500 rpm
